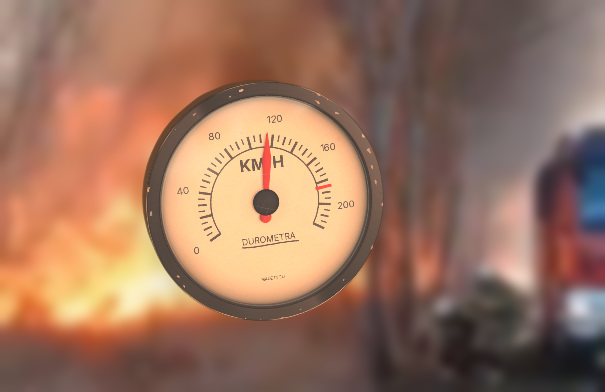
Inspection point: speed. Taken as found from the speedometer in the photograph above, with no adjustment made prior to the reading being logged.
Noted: 115 km/h
